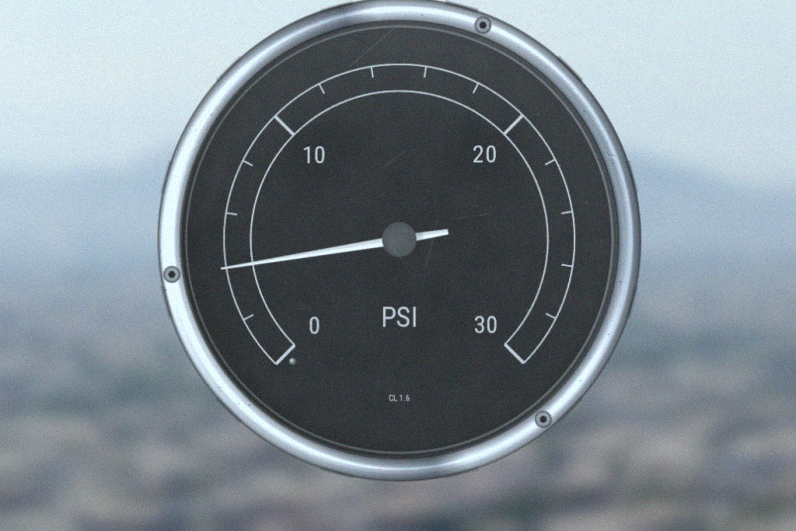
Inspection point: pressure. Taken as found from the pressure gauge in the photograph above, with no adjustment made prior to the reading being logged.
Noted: 4 psi
